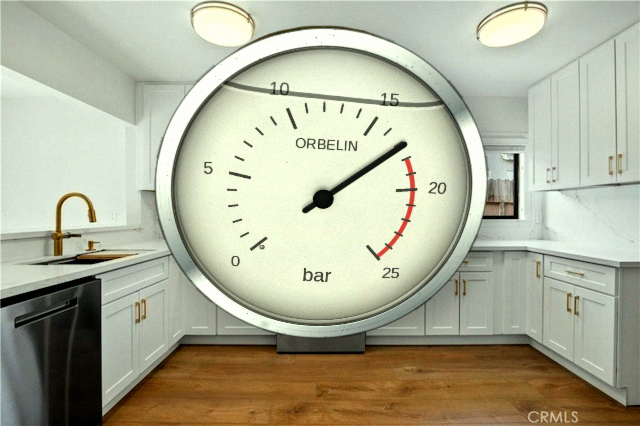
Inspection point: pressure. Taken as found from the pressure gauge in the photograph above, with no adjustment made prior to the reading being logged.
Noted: 17 bar
